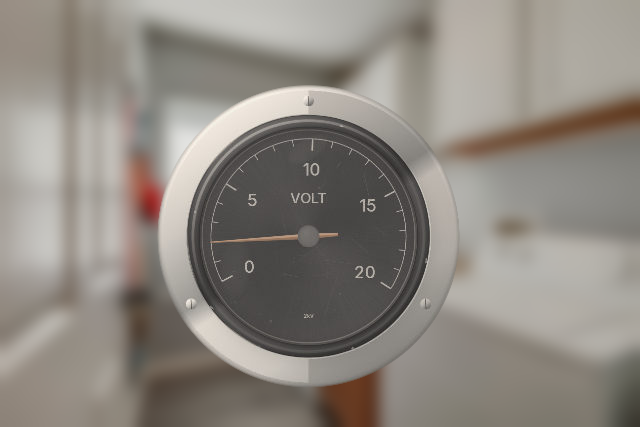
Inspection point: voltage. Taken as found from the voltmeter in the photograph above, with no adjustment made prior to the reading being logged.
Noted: 2 V
